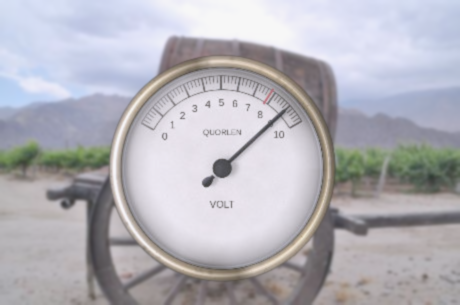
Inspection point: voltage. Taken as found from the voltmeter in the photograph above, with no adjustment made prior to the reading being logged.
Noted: 9 V
